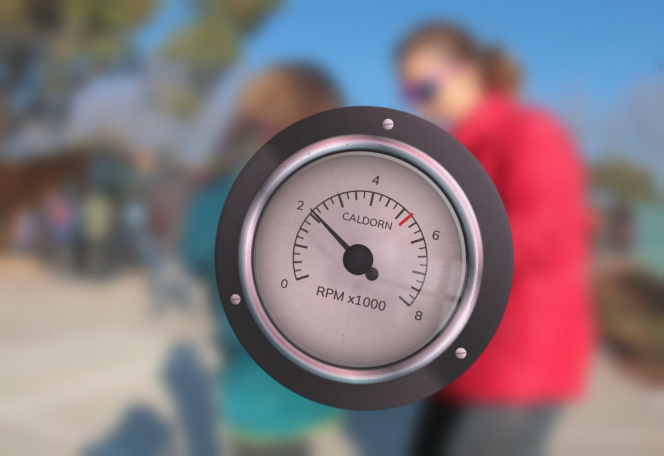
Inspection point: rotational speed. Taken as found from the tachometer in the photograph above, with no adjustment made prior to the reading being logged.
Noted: 2125 rpm
